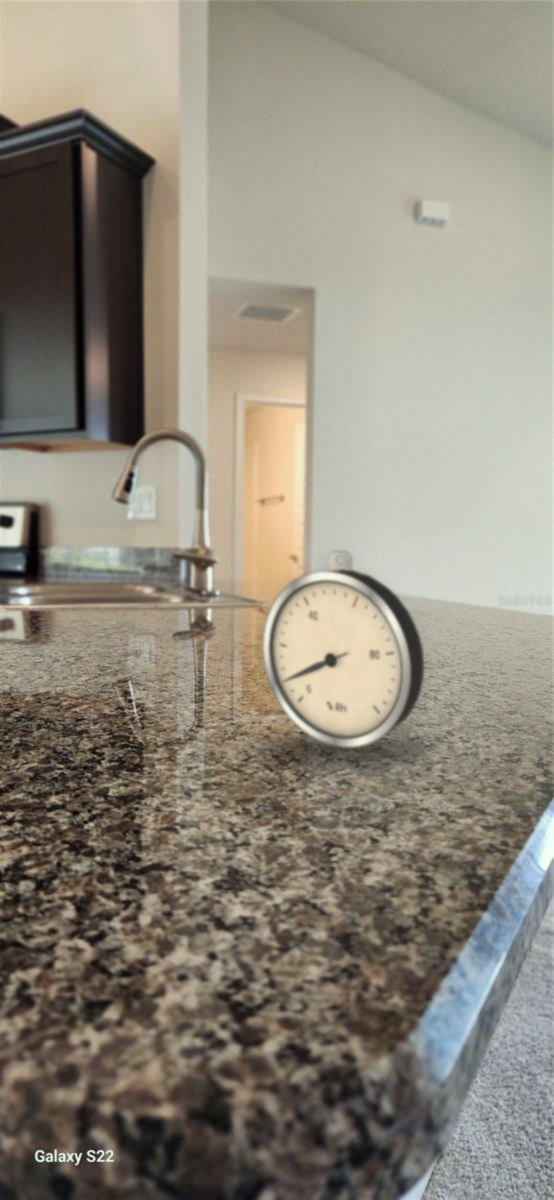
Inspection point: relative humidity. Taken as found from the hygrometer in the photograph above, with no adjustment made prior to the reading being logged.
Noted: 8 %
